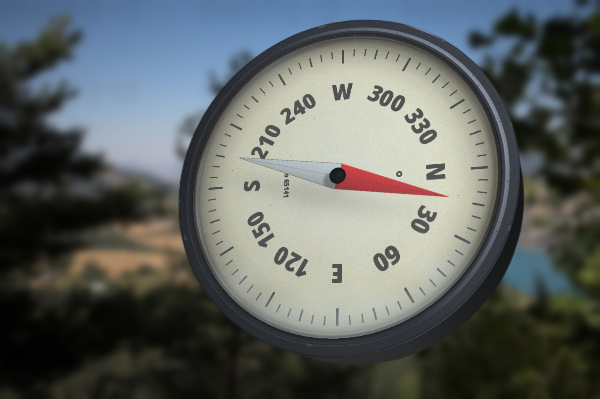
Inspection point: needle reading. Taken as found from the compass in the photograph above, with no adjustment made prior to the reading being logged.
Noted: 15 °
